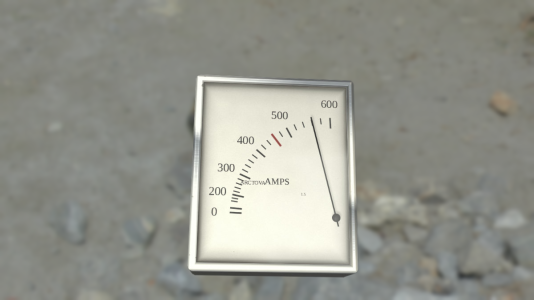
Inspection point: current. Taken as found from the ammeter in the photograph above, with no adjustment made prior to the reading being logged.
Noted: 560 A
